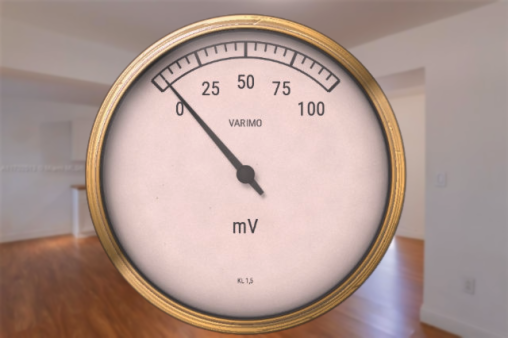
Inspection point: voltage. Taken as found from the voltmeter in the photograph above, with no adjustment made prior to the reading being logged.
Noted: 5 mV
